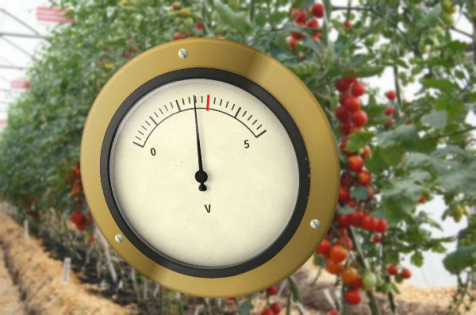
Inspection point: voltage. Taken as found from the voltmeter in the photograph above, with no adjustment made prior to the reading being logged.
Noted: 2.6 V
